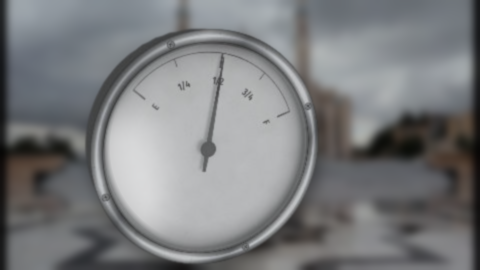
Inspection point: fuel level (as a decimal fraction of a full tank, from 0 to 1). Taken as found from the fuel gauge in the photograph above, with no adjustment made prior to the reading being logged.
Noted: 0.5
